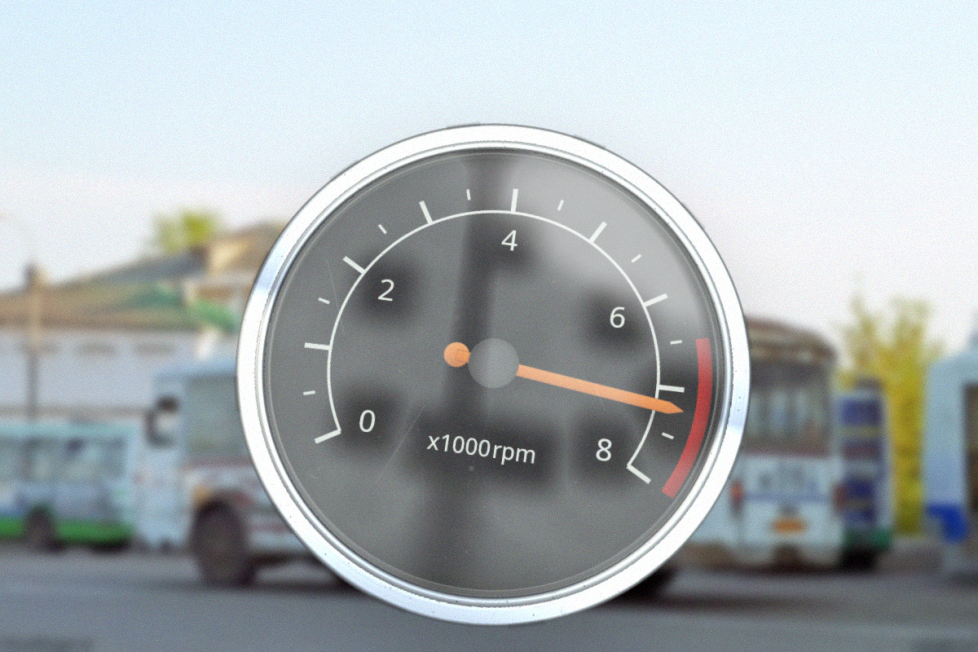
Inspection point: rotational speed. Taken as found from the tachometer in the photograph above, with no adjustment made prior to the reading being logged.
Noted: 7250 rpm
